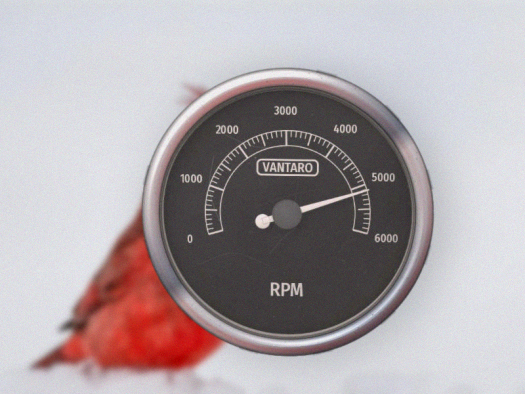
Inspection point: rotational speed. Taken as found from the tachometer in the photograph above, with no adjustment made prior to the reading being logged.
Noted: 5100 rpm
